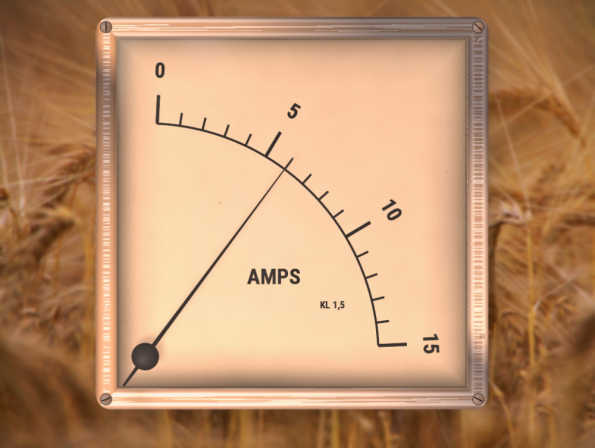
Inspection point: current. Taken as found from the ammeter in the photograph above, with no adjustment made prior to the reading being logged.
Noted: 6 A
